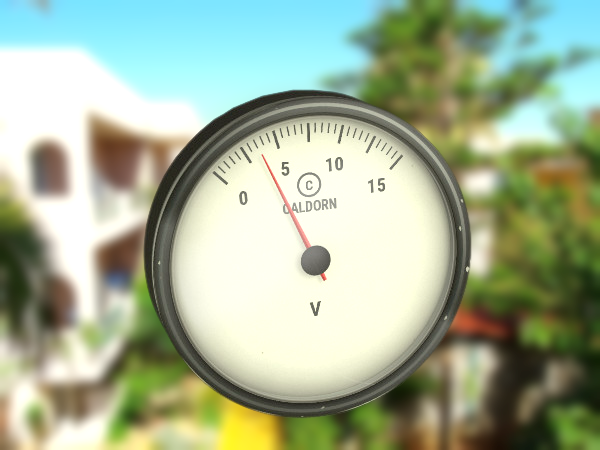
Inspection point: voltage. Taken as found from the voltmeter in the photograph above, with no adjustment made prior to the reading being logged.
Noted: 3.5 V
